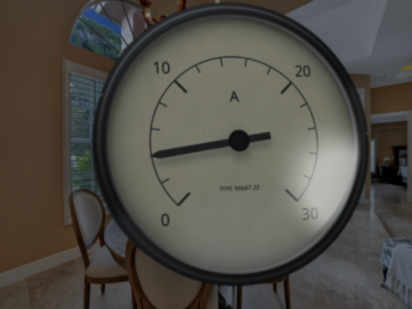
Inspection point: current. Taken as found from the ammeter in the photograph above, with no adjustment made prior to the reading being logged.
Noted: 4 A
